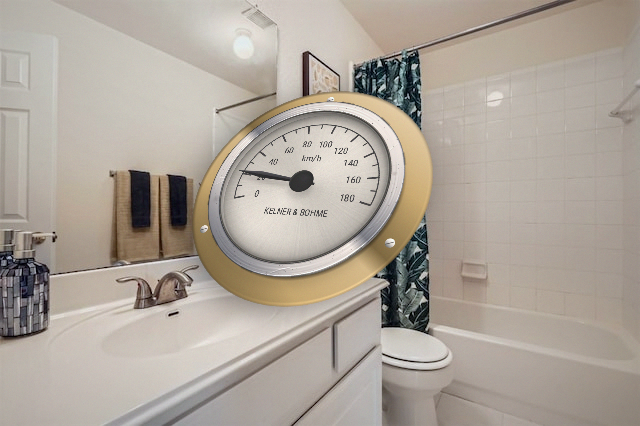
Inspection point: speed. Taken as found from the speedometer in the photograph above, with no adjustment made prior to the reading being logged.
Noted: 20 km/h
